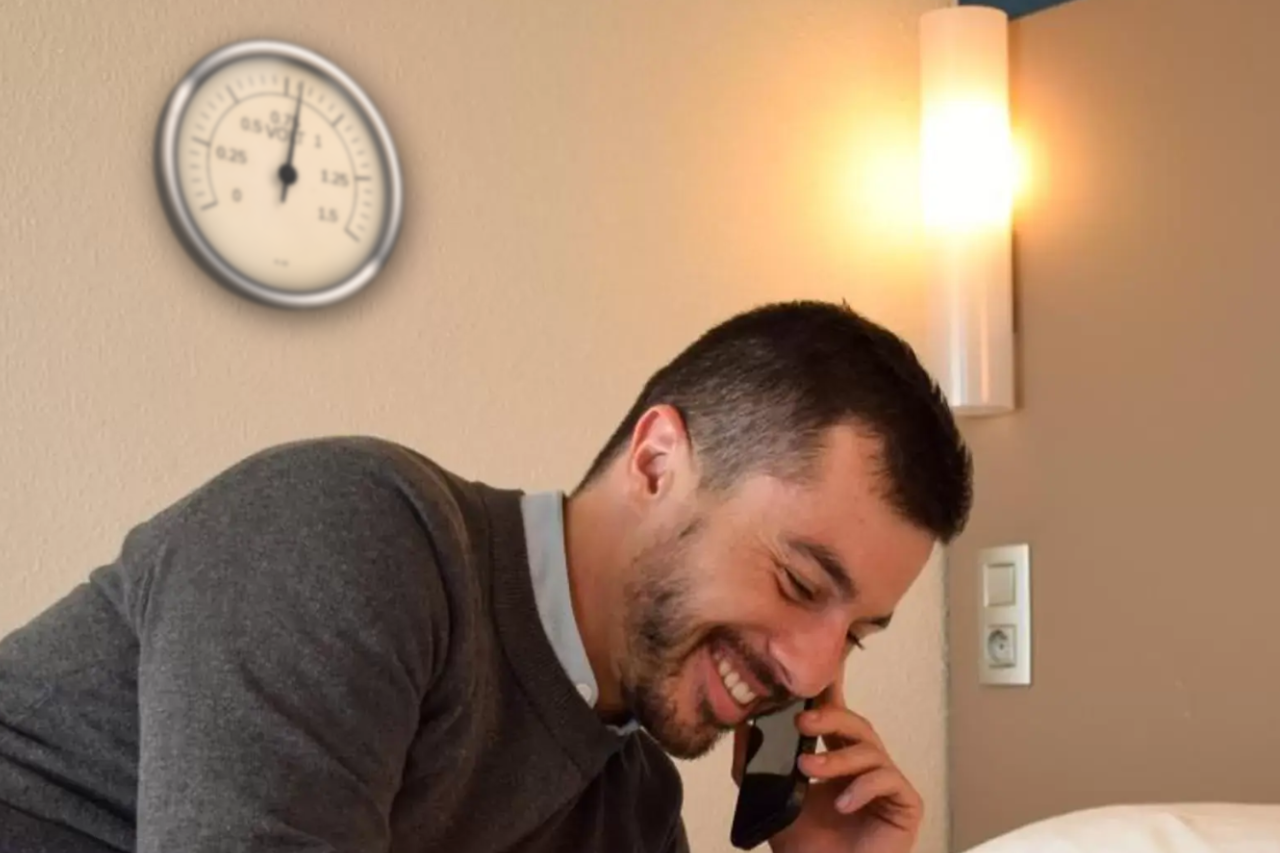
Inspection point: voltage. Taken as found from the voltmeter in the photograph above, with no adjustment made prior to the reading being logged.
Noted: 0.8 V
